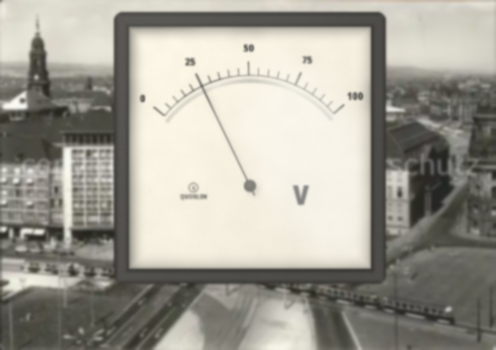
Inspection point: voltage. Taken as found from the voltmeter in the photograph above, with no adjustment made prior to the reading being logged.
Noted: 25 V
